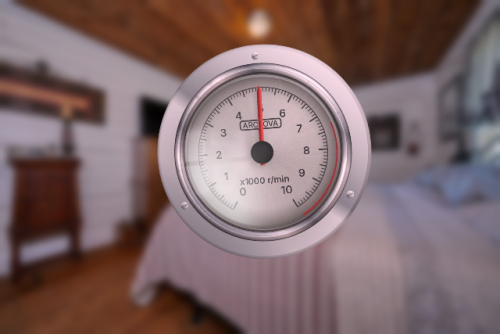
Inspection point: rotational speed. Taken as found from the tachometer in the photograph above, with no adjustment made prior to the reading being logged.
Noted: 5000 rpm
